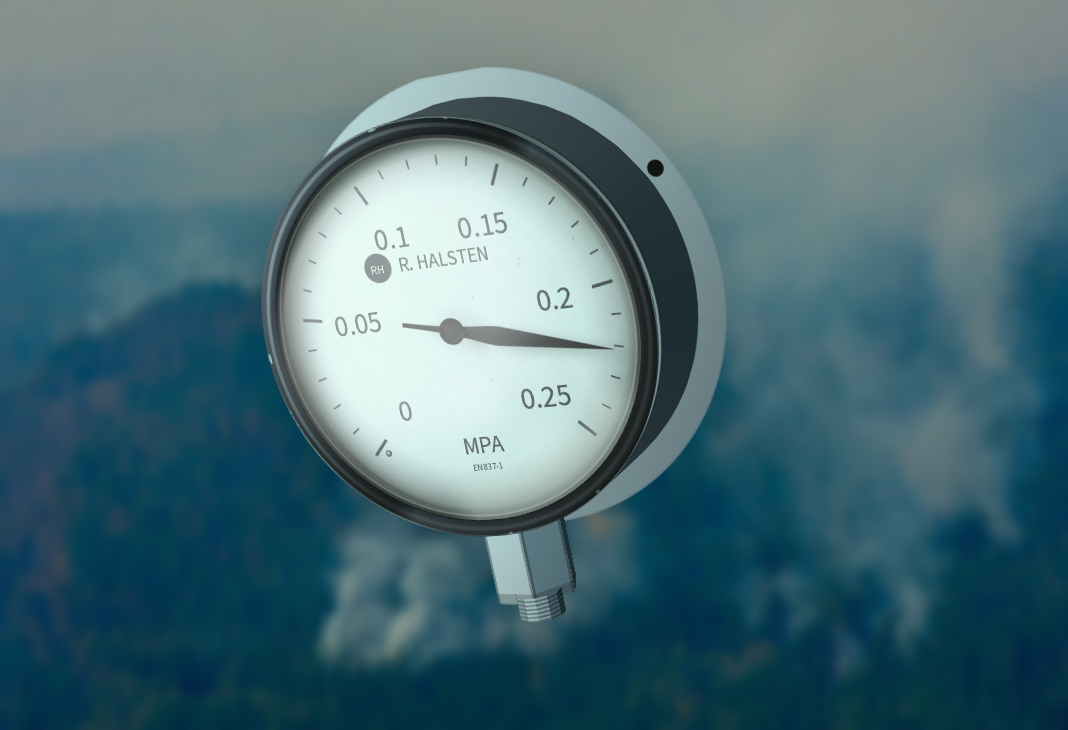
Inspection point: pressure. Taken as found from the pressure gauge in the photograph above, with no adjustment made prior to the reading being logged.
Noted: 0.22 MPa
